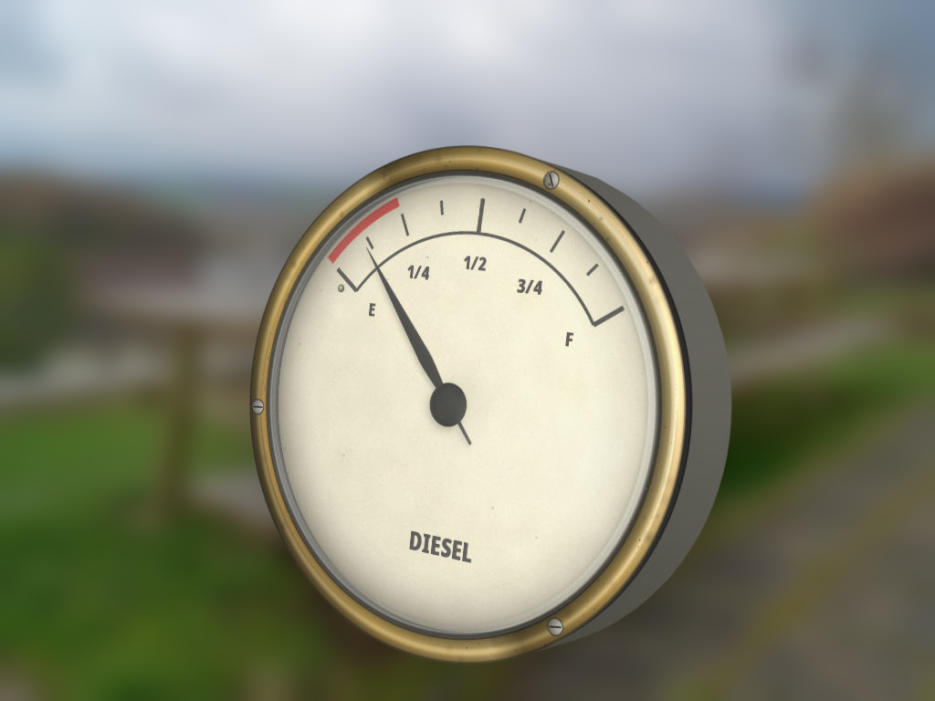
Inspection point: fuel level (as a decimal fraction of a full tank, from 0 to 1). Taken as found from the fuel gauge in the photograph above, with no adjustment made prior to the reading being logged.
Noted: 0.125
